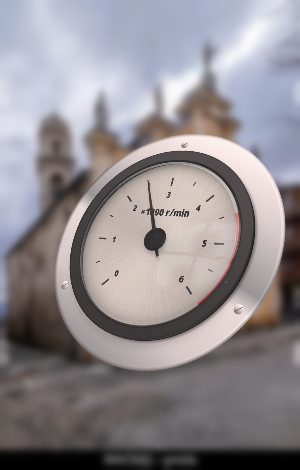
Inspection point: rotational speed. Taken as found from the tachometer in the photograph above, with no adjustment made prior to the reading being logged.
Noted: 2500 rpm
